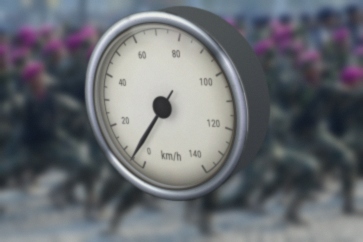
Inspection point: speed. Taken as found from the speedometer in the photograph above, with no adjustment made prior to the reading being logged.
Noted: 5 km/h
